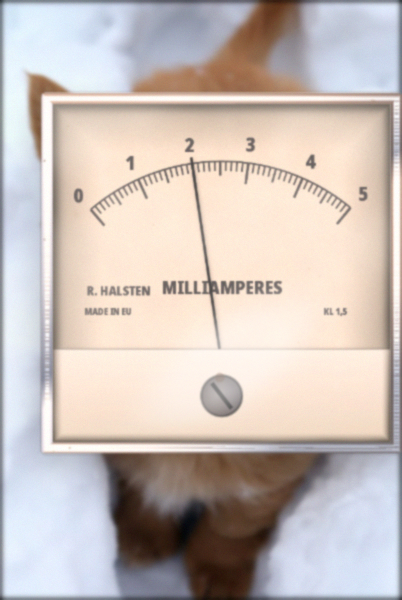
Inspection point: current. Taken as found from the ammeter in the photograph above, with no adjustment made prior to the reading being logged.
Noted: 2 mA
